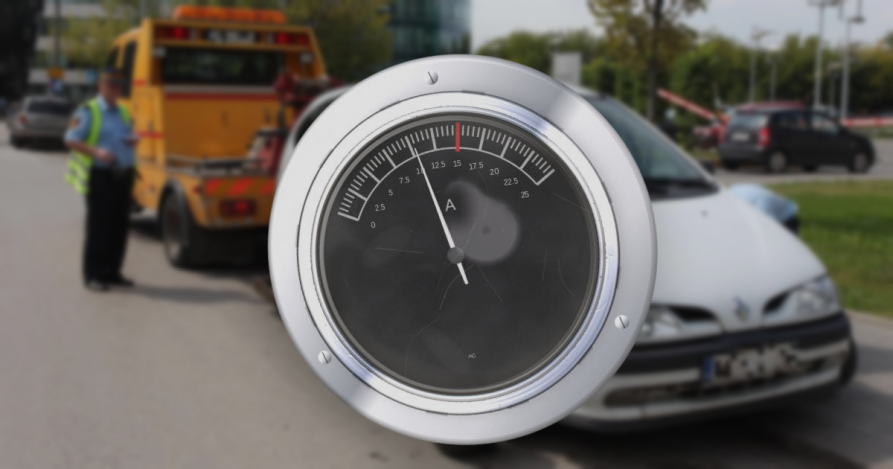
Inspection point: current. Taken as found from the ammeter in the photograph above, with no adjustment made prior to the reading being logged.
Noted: 10.5 A
